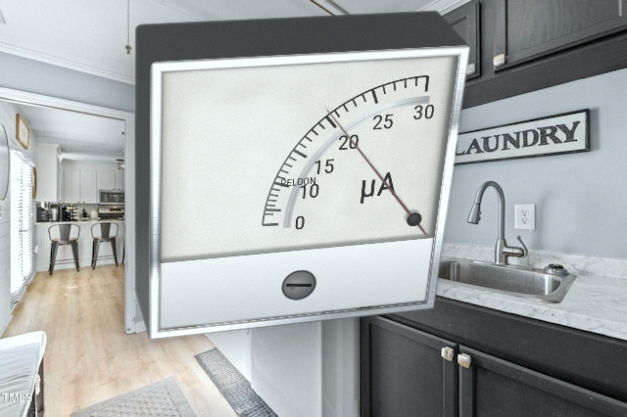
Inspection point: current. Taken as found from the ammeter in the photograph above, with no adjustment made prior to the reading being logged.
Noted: 20.5 µA
